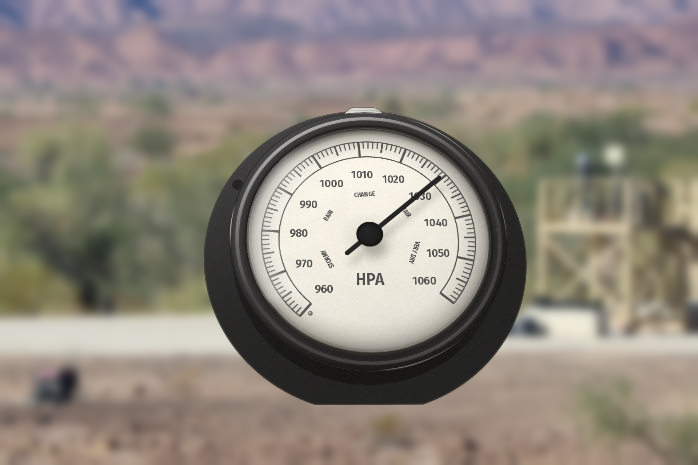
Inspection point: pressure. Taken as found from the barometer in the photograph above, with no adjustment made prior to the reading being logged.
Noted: 1030 hPa
